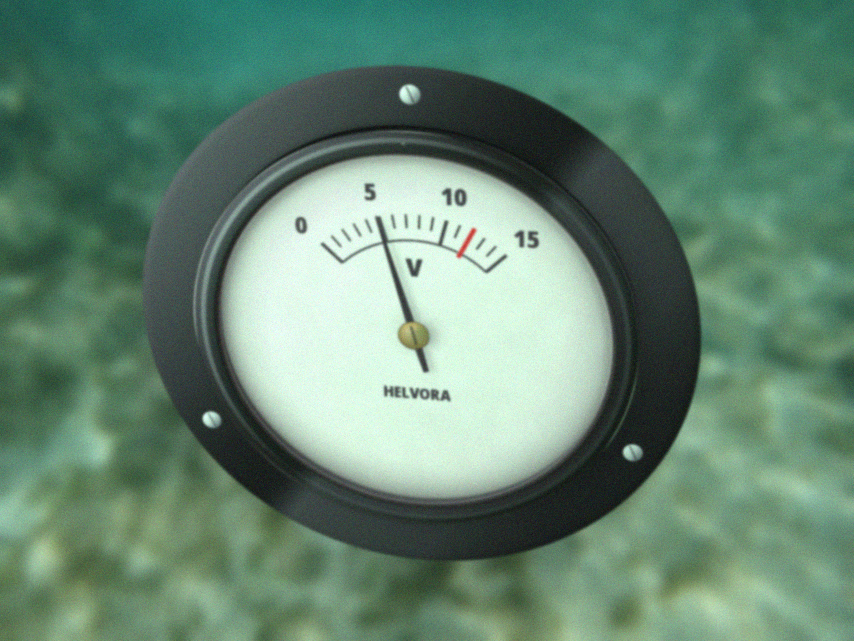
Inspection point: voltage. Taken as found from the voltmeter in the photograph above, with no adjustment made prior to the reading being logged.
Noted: 5 V
